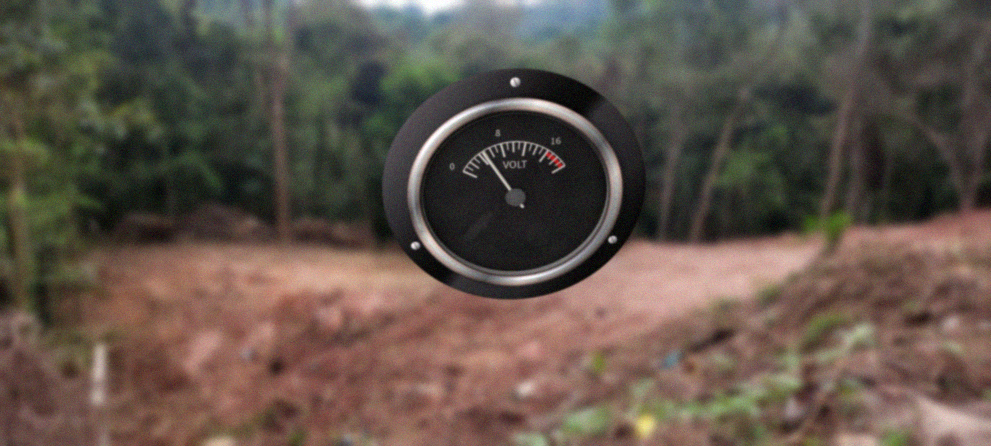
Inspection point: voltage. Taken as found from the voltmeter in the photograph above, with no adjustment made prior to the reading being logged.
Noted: 5 V
